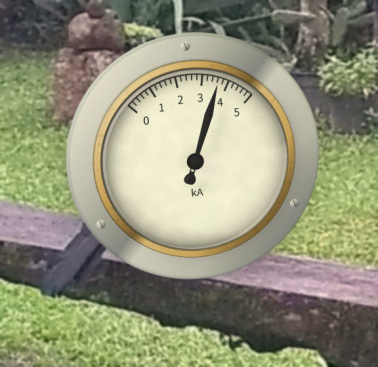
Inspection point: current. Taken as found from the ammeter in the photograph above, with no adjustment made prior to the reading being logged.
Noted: 3.6 kA
